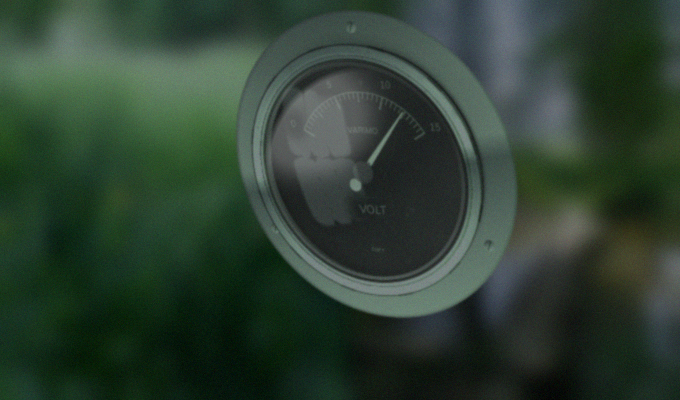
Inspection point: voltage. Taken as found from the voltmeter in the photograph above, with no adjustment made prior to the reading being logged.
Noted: 12.5 V
